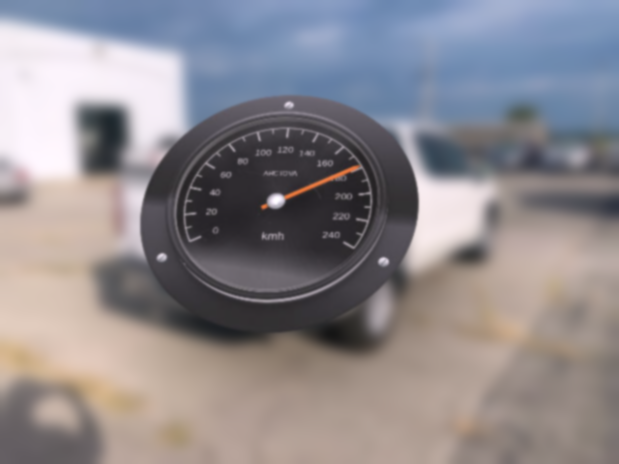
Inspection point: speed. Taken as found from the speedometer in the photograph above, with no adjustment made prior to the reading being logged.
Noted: 180 km/h
